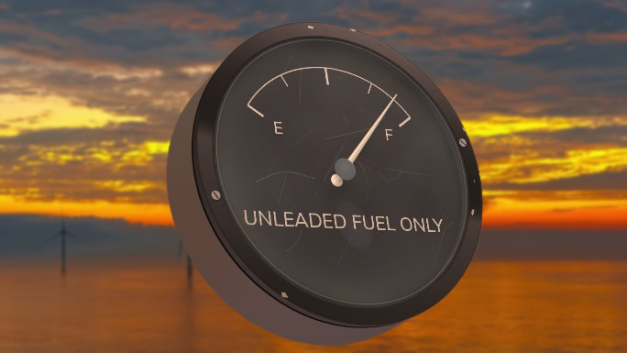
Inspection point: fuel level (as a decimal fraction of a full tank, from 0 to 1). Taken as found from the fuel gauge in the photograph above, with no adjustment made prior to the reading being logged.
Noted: 0.875
